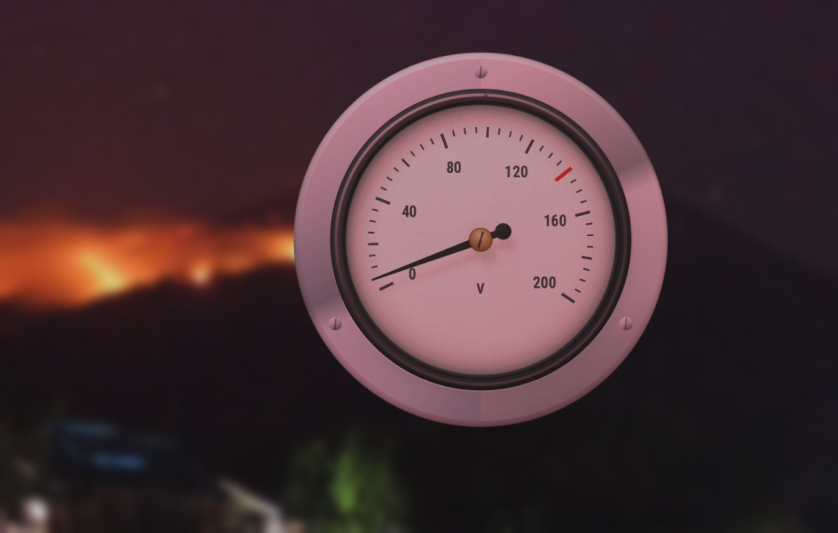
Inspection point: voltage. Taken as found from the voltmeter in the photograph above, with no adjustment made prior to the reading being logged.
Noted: 5 V
